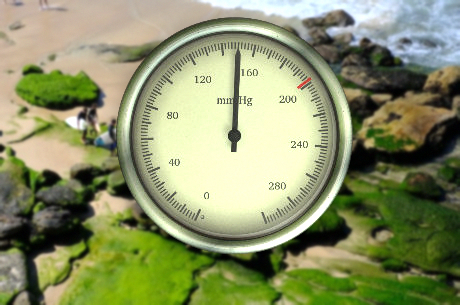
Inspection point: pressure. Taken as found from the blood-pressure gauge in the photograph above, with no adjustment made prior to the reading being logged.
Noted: 150 mmHg
